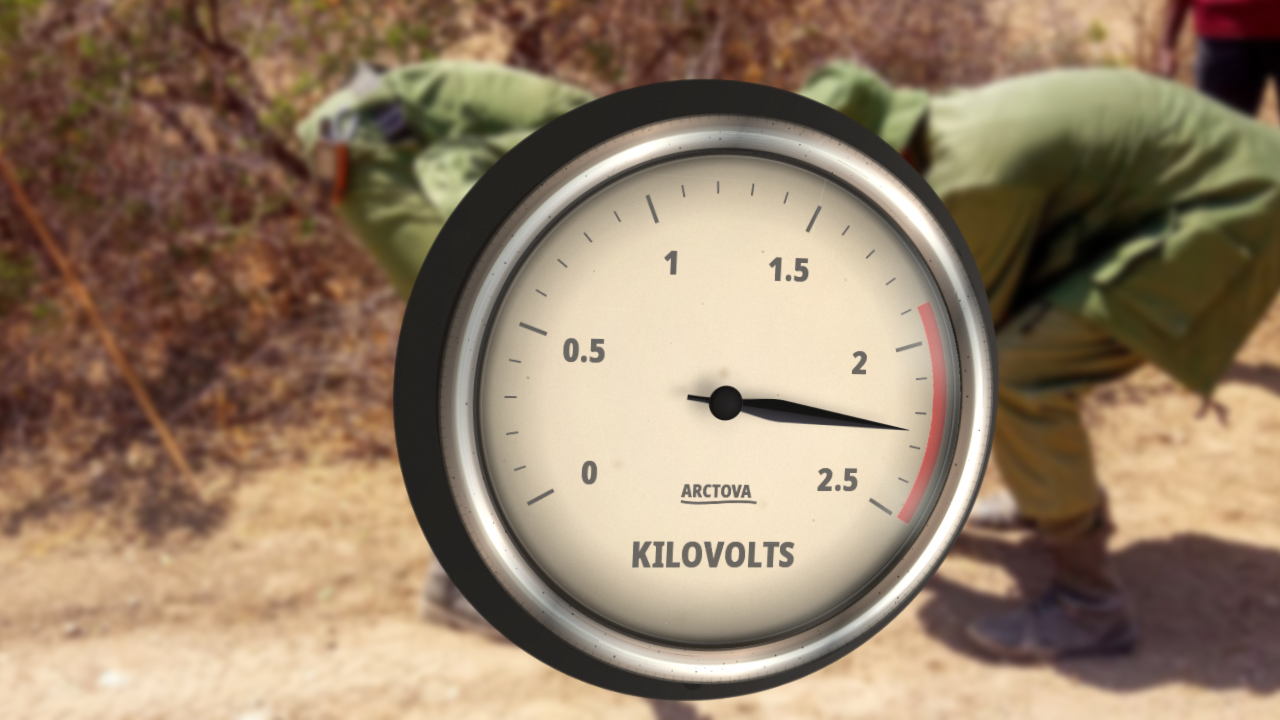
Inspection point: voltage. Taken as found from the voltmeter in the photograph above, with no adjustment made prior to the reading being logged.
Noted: 2.25 kV
